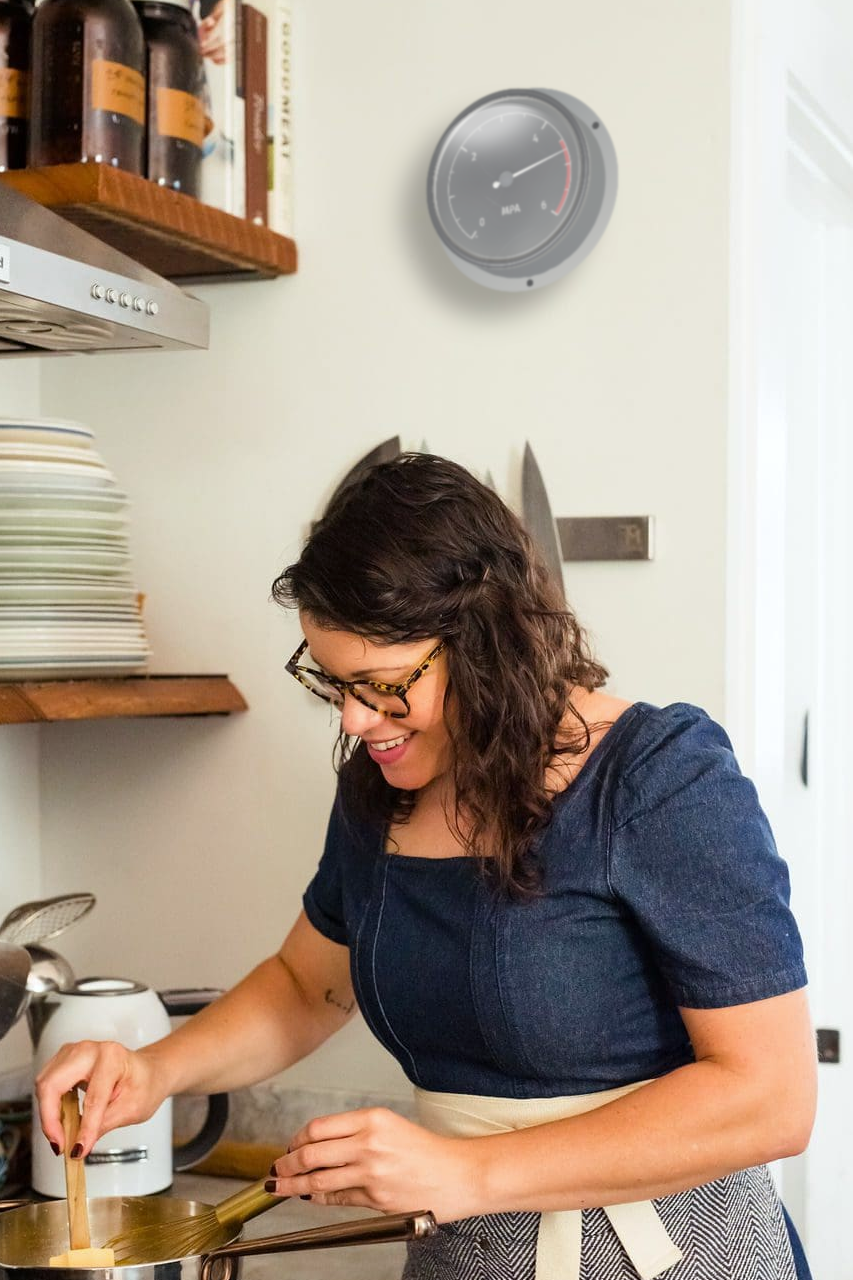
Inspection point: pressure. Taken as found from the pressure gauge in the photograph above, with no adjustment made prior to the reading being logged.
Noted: 4.75 MPa
